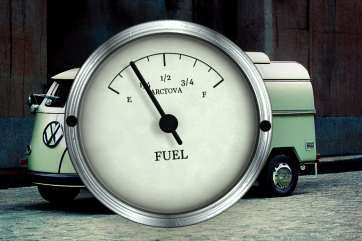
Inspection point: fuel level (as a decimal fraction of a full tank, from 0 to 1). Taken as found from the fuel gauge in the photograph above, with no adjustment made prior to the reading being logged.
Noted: 0.25
